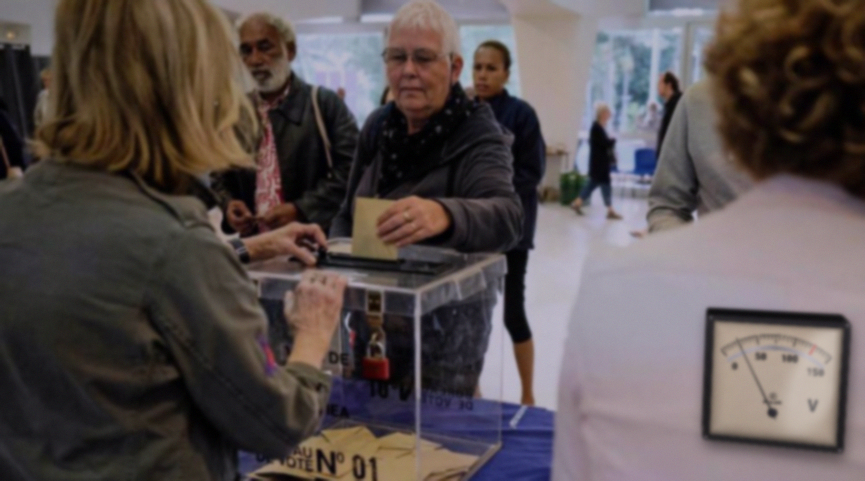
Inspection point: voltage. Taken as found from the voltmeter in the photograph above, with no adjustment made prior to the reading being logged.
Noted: 25 V
